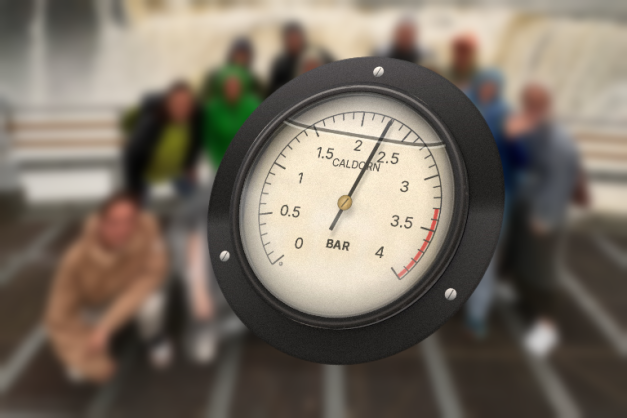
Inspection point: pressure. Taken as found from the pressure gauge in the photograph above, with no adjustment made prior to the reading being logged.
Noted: 2.3 bar
